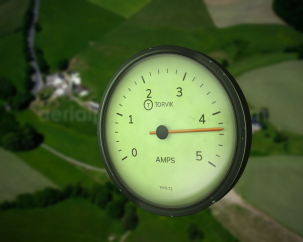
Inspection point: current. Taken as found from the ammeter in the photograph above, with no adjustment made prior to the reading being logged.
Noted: 4.3 A
